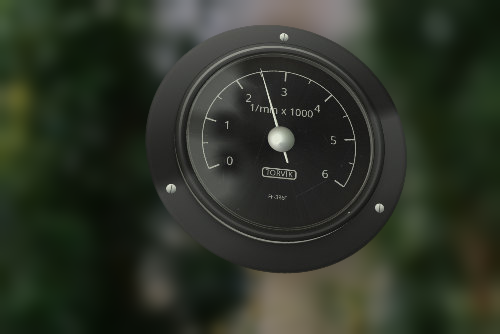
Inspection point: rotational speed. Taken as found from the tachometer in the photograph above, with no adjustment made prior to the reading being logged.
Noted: 2500 rpm
